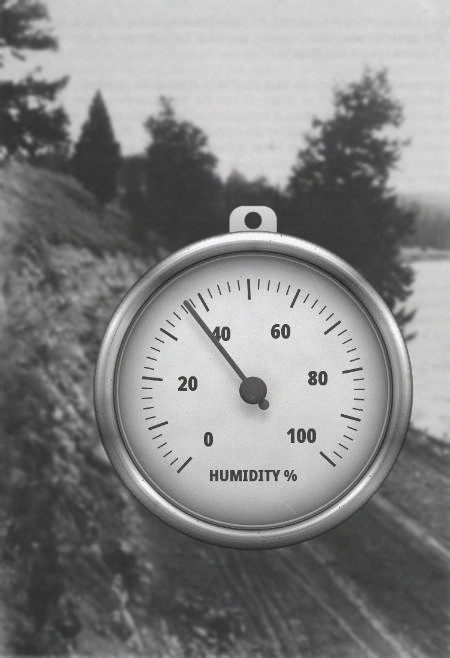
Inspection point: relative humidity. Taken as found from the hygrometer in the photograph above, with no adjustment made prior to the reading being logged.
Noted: 37 %
